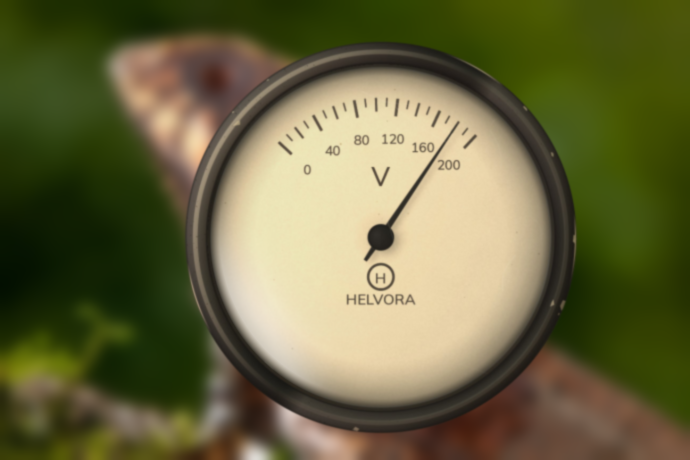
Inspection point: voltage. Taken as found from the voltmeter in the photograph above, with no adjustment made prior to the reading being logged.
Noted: 180 V
